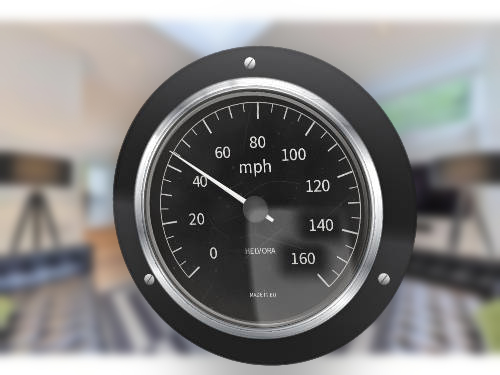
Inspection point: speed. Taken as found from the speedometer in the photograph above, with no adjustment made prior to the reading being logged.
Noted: 45 mph
